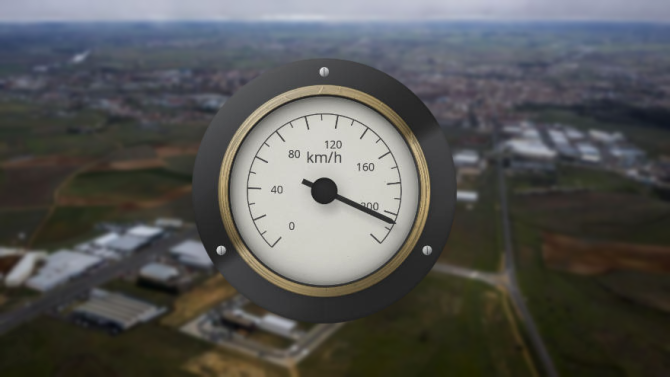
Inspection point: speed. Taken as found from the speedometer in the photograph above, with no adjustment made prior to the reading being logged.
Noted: 205 km/h
